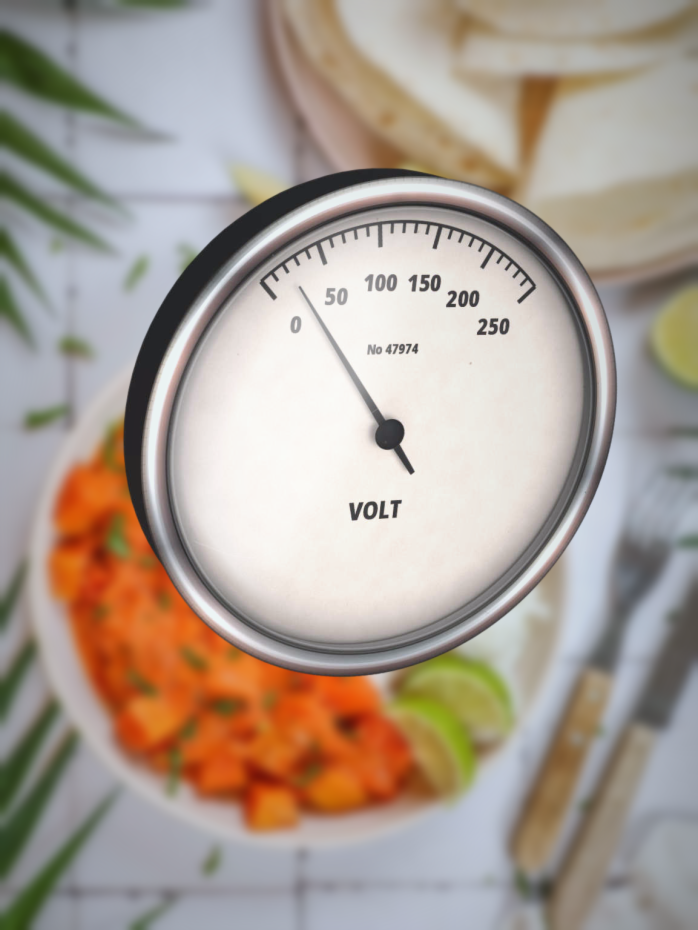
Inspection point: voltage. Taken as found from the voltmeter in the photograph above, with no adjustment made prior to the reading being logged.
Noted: 20 V
